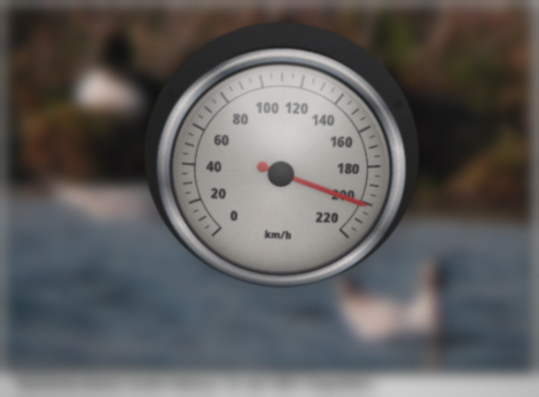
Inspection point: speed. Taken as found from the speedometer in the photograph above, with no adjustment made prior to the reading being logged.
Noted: 200 km/h
